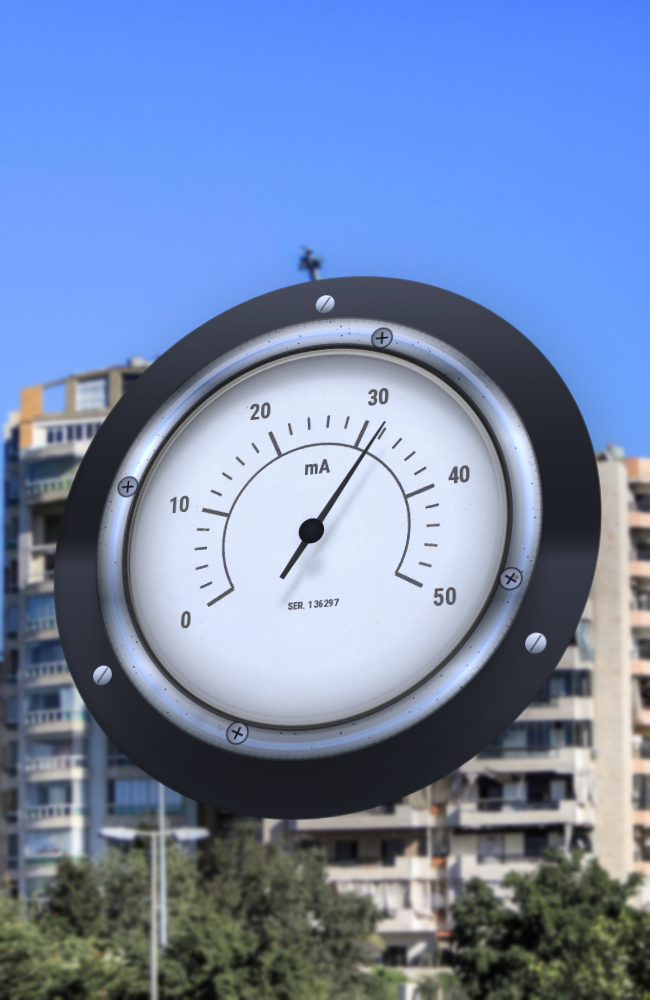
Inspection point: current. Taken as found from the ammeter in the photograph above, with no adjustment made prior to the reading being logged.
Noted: 32 mA
